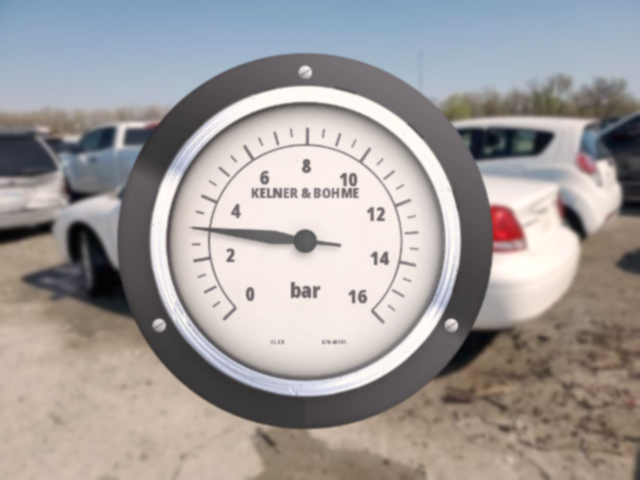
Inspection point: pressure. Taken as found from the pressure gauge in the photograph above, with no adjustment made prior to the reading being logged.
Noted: 3 bar
